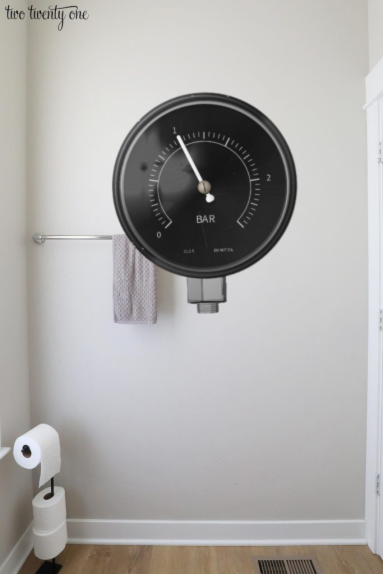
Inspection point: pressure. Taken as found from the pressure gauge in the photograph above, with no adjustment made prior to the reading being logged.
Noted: 1 bar
